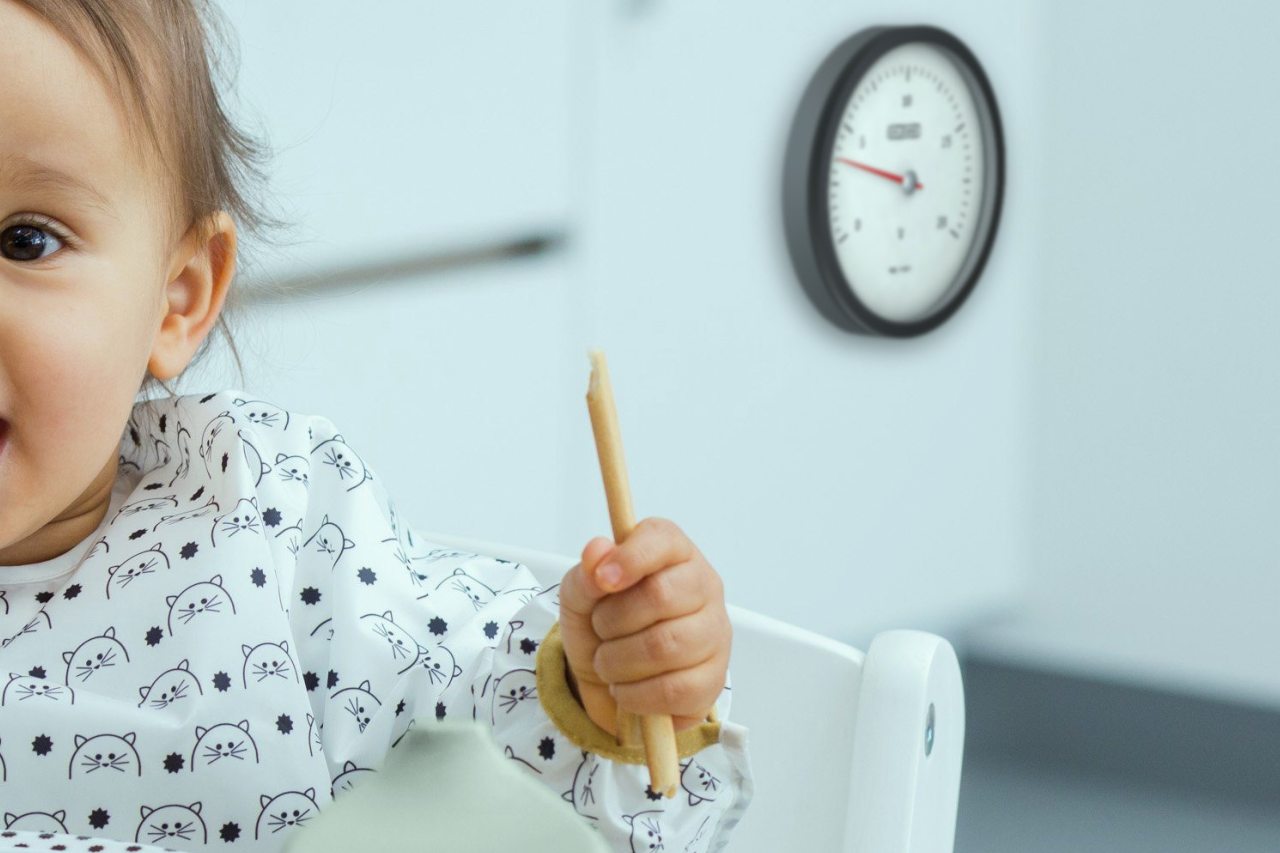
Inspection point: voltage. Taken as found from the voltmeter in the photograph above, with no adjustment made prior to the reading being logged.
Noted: 3.5 V
